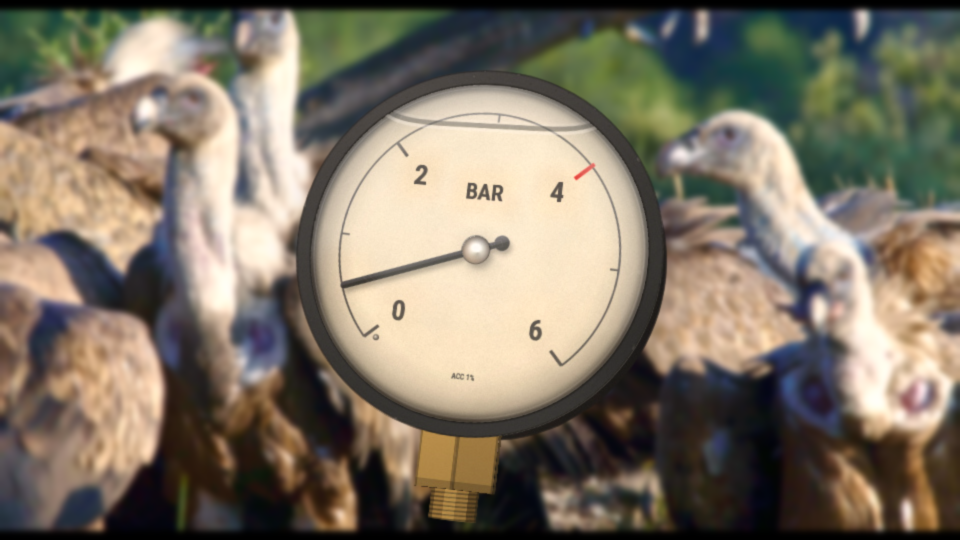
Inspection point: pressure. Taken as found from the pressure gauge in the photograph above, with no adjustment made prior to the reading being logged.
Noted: 0.5 bar
